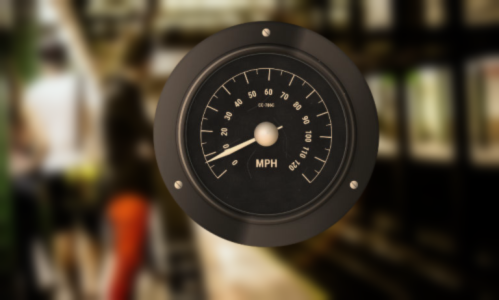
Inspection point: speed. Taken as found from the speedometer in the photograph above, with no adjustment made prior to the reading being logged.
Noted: 7.5 mph
